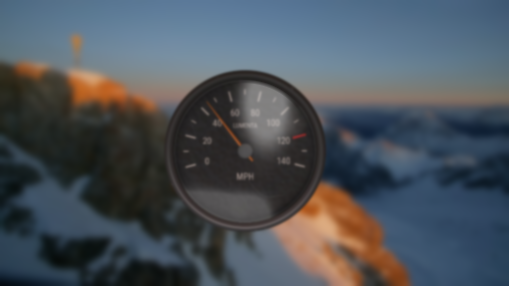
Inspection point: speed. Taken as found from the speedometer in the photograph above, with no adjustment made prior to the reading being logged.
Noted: 45 mph
